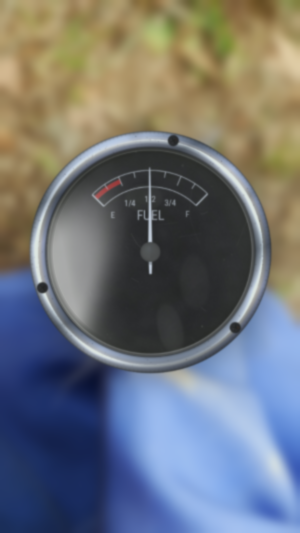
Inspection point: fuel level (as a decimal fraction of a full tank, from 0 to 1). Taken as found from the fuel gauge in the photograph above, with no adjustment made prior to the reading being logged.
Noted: 0.5
